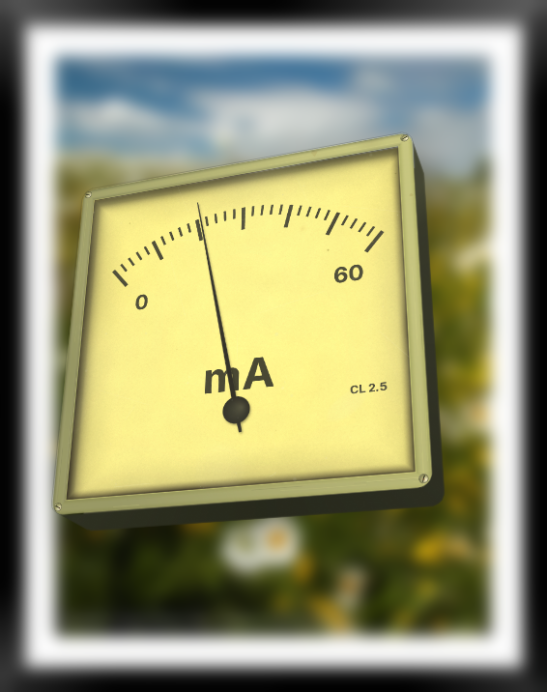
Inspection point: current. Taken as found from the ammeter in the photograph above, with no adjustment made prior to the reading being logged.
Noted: 21 mA
